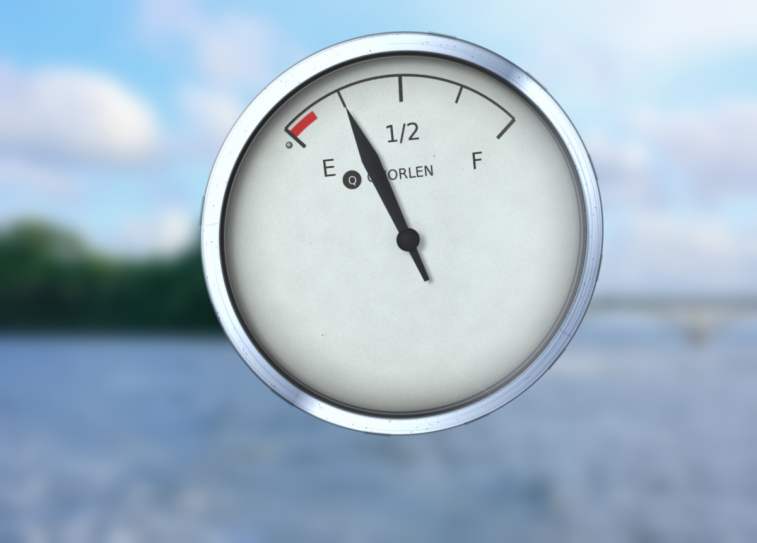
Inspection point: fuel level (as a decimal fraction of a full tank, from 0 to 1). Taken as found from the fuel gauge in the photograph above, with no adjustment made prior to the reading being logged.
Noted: 0.25
